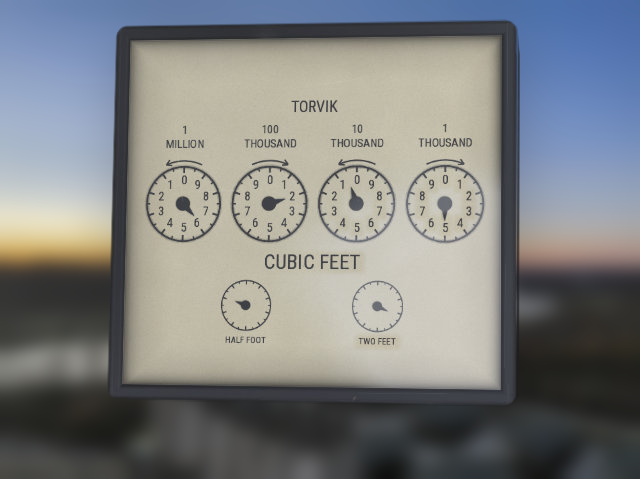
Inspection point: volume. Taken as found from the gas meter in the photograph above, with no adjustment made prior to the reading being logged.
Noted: 620500 ft³
